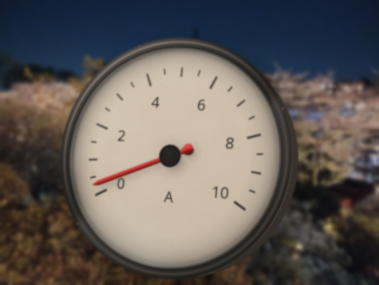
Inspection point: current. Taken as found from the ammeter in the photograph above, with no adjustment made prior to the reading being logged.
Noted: 0.25 A
